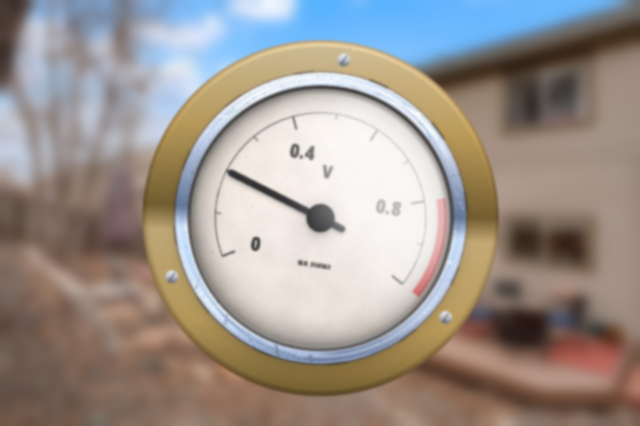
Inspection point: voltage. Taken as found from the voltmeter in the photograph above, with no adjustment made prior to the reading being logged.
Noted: 0.2 V
